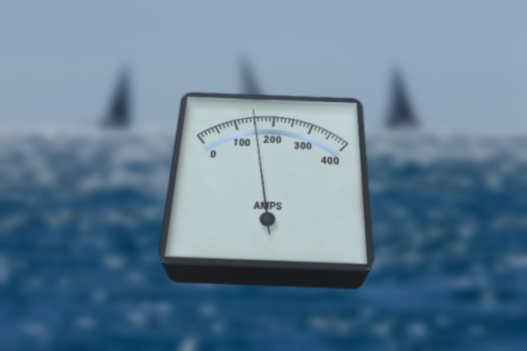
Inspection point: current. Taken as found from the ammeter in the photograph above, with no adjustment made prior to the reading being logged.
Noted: 150 A
